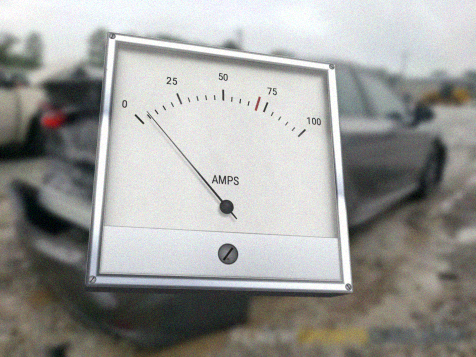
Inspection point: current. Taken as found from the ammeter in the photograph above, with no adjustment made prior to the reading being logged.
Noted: 5 A
